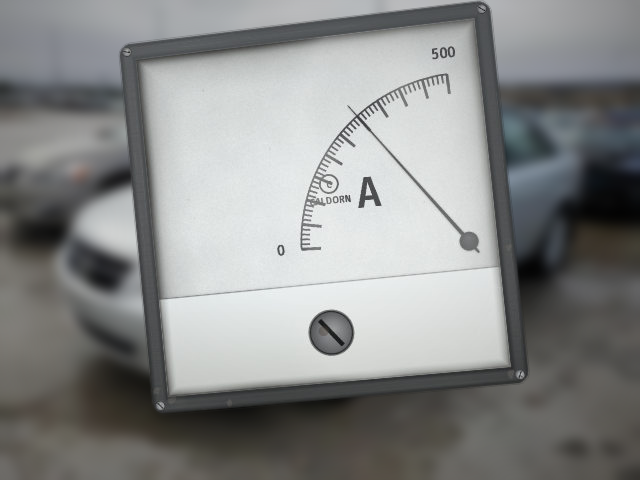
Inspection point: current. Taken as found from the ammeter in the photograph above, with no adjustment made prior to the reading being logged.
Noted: 300 A
